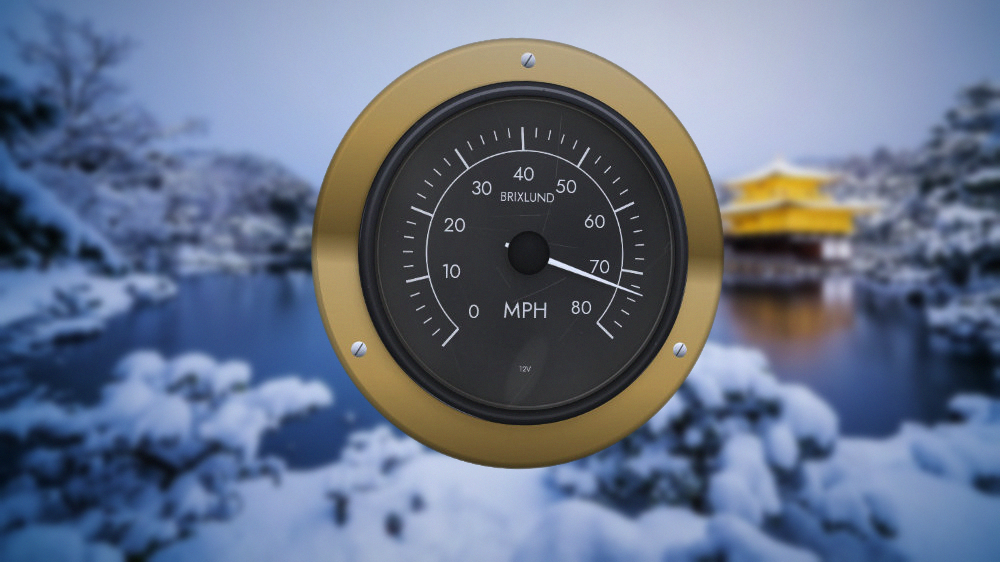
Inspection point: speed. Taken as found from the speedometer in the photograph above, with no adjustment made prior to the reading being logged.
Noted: 73 mph
